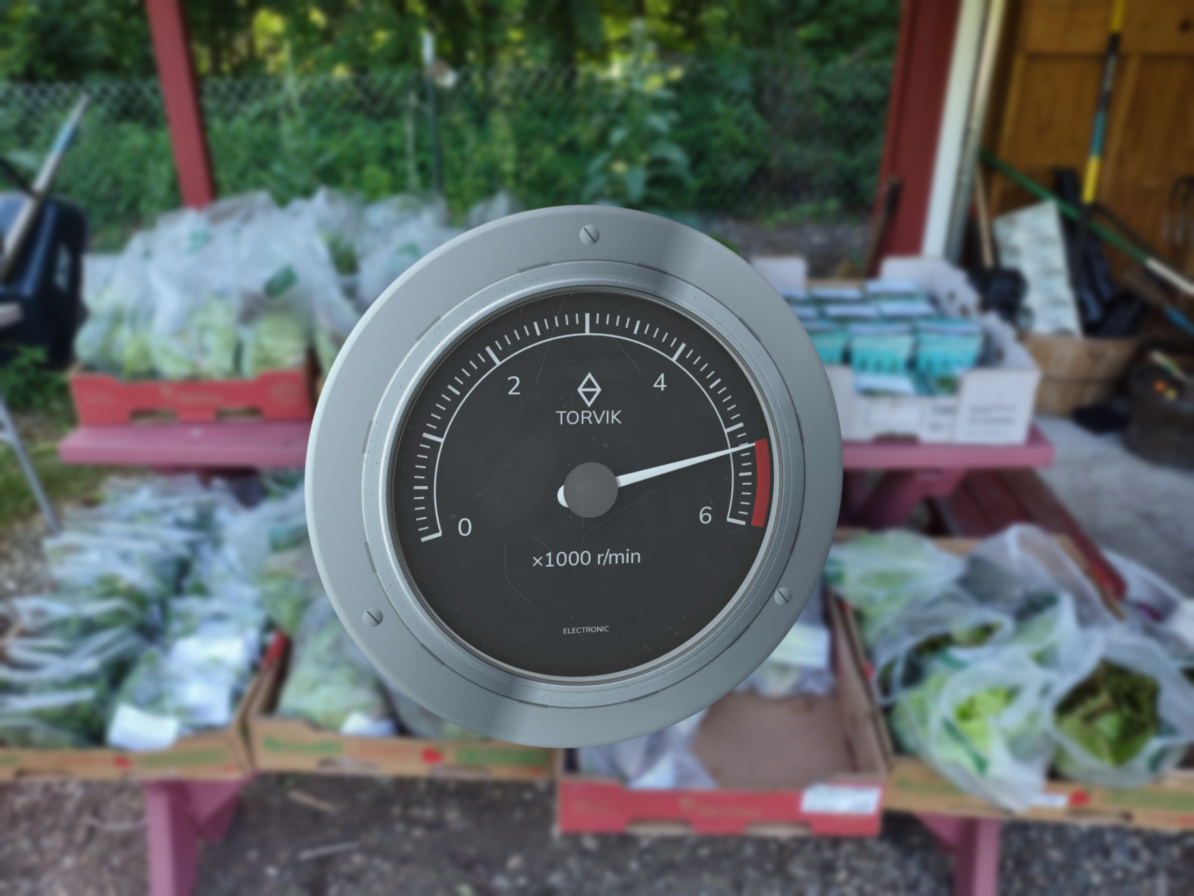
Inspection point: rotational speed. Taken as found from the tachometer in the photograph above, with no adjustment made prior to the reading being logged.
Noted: 5200 rpm
